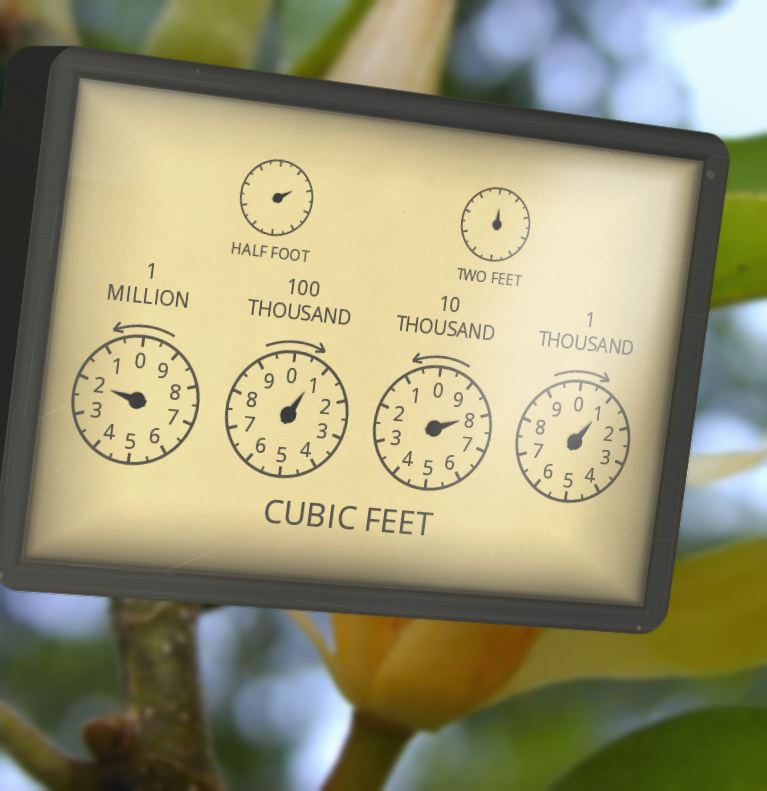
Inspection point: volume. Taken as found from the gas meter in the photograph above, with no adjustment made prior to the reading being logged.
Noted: 208100 ft³
